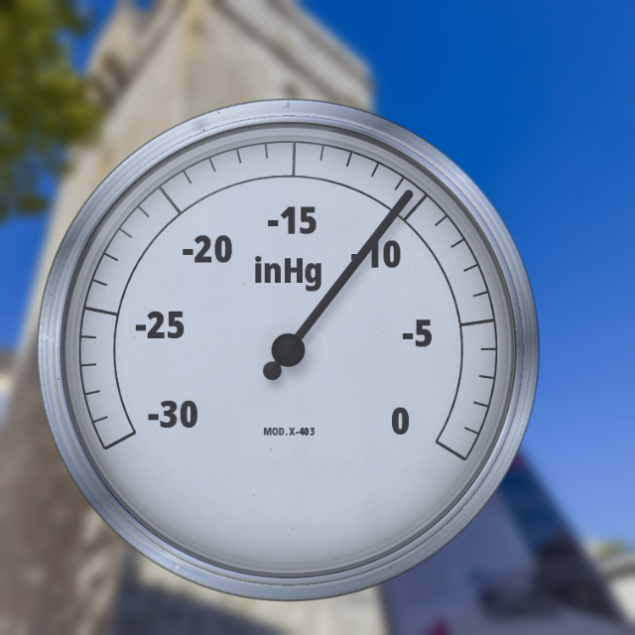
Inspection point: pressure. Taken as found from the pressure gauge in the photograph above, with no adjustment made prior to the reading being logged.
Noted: -10.5 inHg
